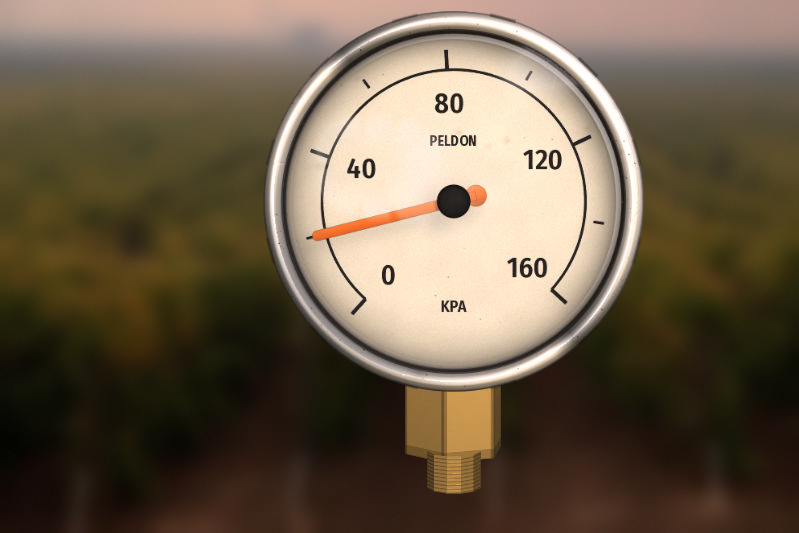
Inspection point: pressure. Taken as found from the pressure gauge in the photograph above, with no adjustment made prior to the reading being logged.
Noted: 20 kPa
